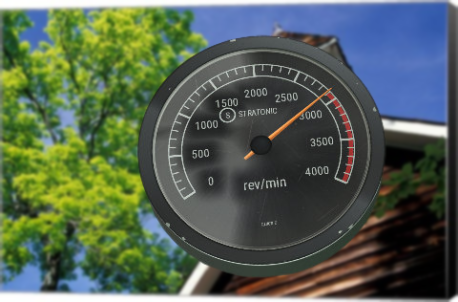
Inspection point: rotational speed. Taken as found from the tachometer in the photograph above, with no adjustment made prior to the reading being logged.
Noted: 2900 rpm
